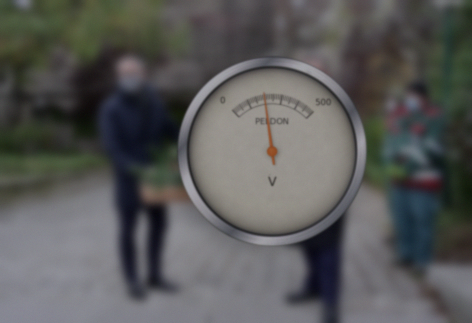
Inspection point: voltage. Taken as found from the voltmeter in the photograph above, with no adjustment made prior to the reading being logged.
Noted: 200 V
